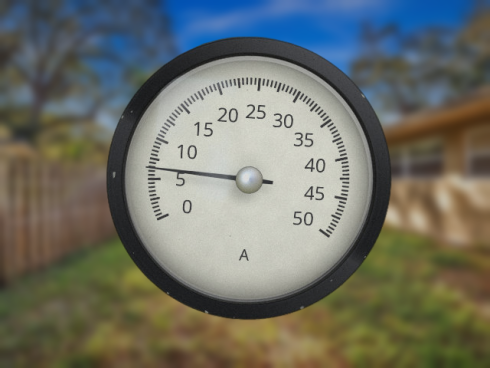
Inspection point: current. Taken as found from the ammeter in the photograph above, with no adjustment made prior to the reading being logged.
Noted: 6.5 A
